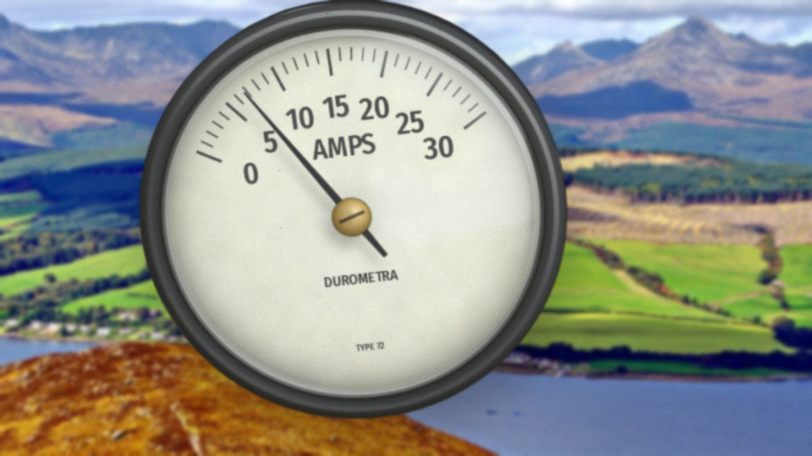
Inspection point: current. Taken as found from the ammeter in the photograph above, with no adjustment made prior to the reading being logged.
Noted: 7 A
